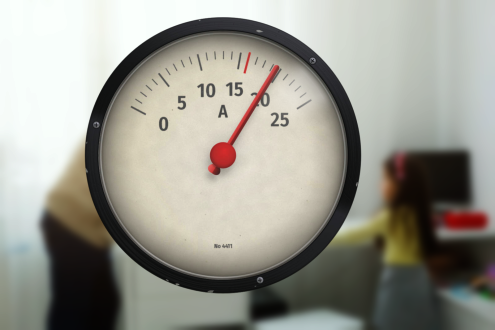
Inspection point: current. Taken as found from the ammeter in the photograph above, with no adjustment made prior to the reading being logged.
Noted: 19.5 A
